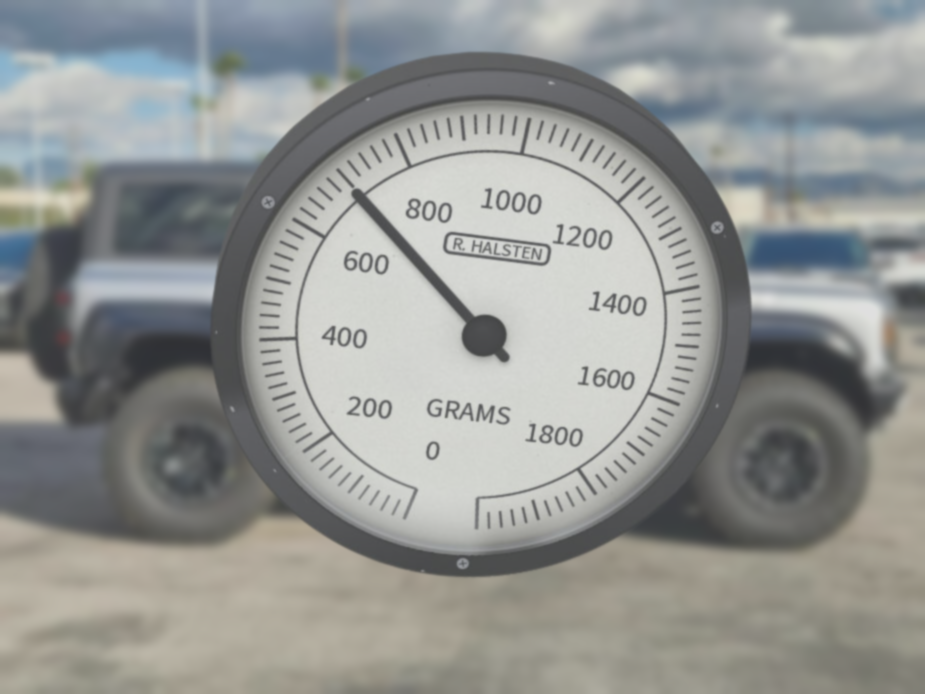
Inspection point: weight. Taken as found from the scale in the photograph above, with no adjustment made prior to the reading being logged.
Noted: 700 g
